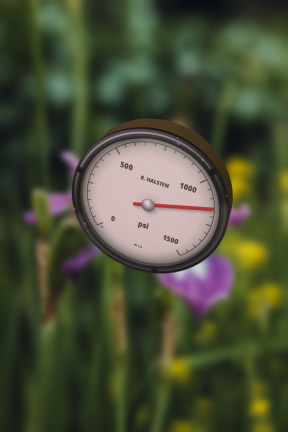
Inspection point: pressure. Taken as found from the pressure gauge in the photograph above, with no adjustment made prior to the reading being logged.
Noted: 1150 psi
